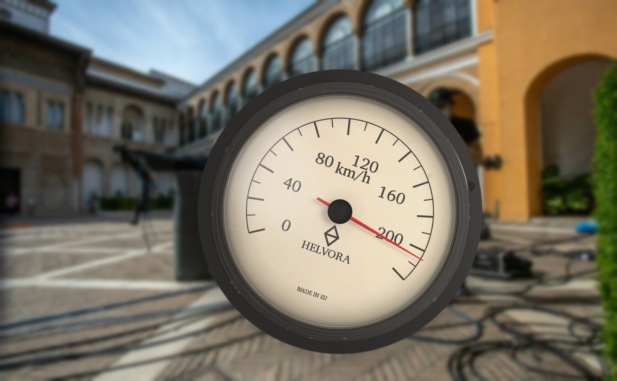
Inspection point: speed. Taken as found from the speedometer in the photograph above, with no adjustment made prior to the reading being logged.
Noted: 205 km/h
